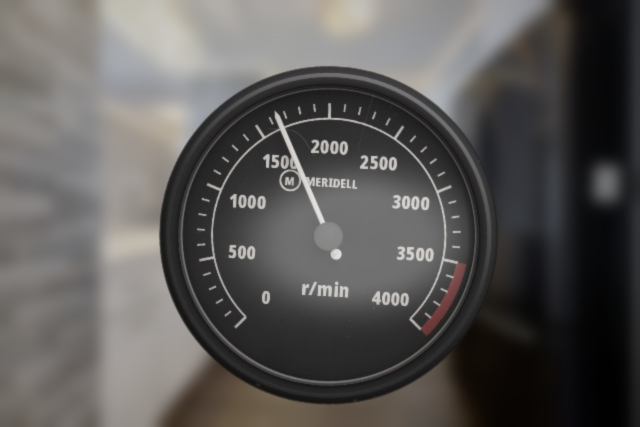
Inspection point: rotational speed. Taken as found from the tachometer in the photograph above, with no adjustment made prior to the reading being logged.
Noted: 1650 rpm
